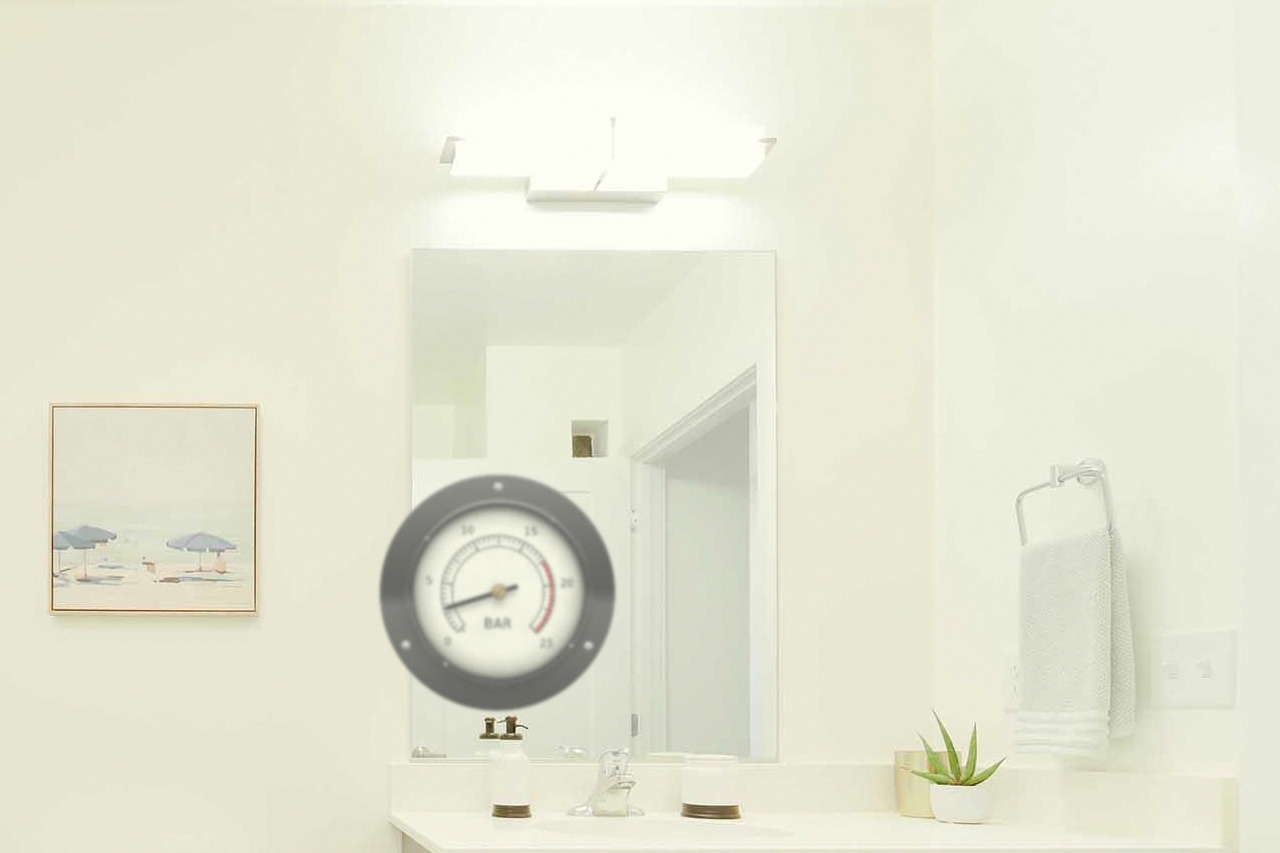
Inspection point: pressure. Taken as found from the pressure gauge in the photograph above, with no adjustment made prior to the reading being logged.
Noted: 2.5 bar
